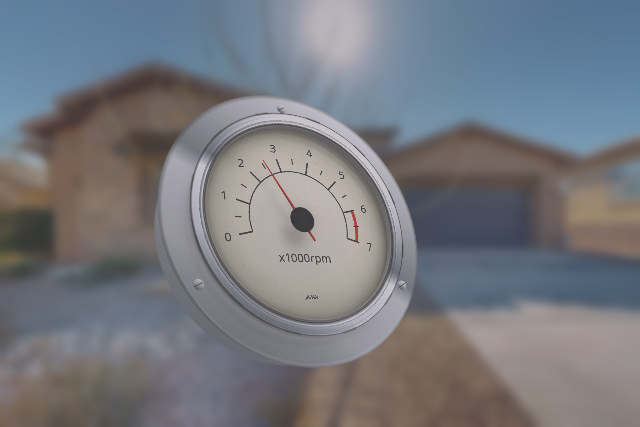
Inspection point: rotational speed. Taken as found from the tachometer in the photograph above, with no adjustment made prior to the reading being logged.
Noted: 2500 rpm
